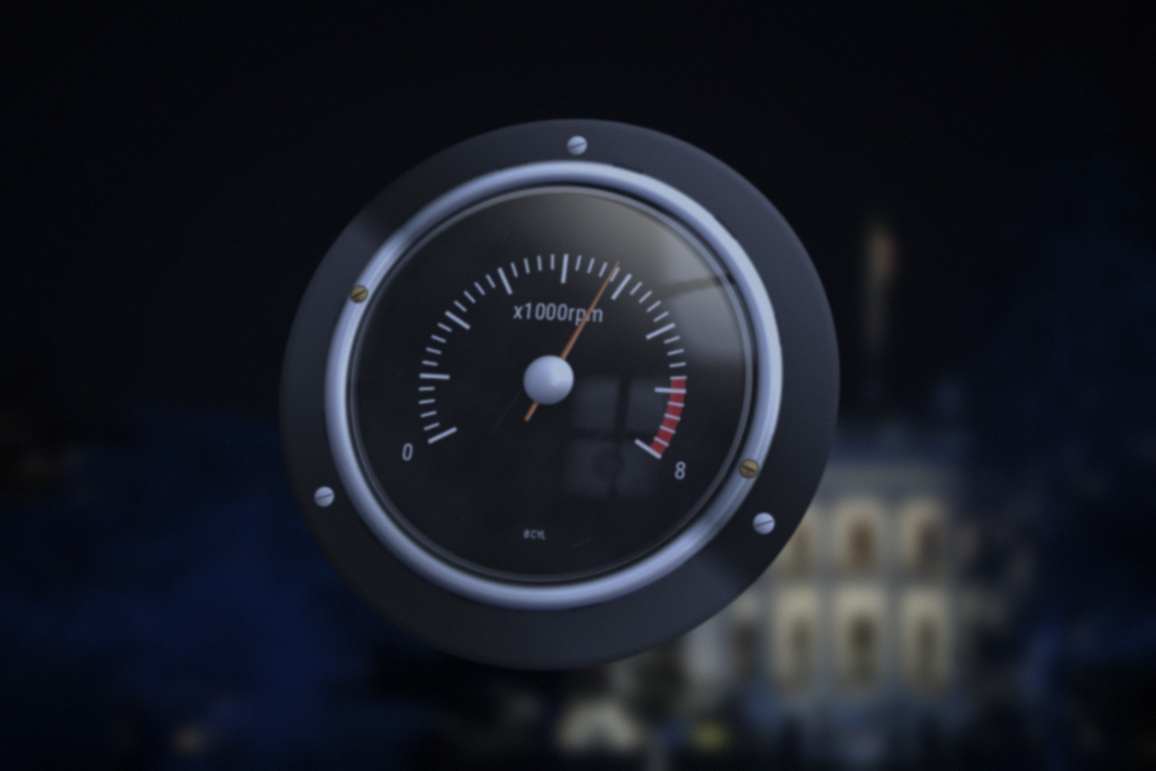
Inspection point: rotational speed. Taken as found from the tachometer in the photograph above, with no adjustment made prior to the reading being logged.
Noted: 4800 rpm
